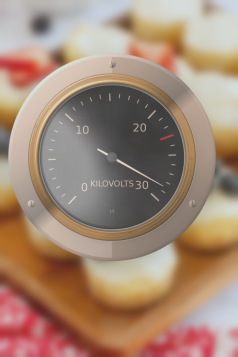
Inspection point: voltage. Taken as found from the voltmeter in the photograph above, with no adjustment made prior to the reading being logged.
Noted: 28.5 kV
